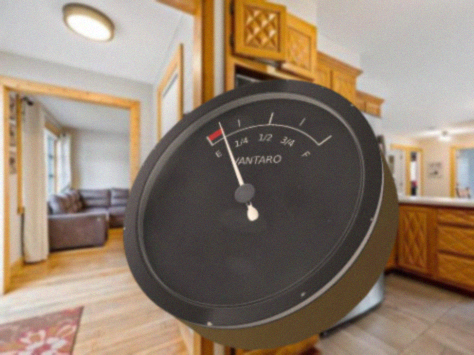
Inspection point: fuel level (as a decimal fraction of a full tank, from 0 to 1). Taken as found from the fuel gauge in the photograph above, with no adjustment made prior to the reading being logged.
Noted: 0.125
